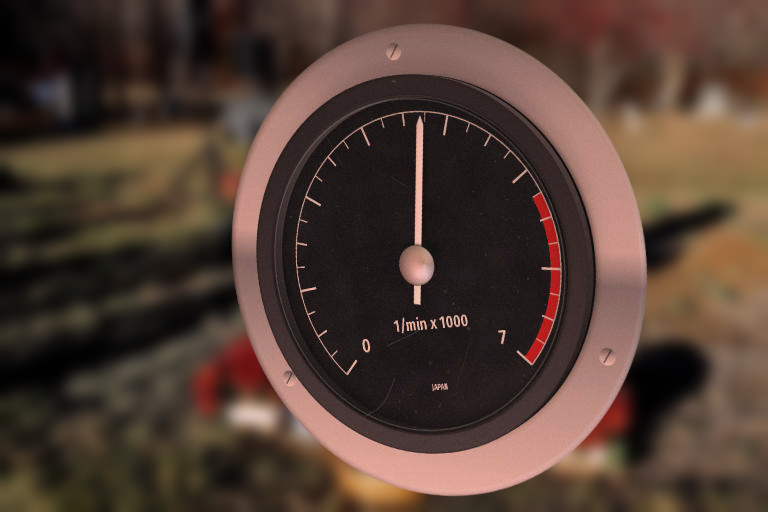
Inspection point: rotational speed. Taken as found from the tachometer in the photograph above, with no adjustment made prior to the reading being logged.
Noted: 3750 rpm
